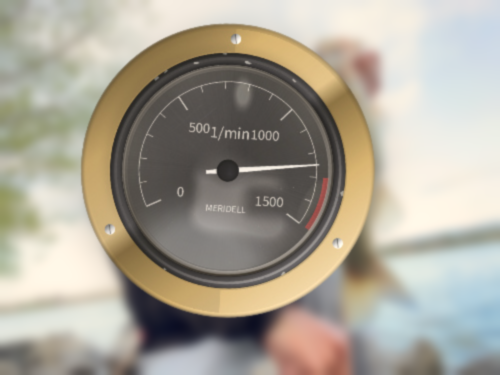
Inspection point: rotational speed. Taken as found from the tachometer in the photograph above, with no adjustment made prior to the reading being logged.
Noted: 1250 rpm
